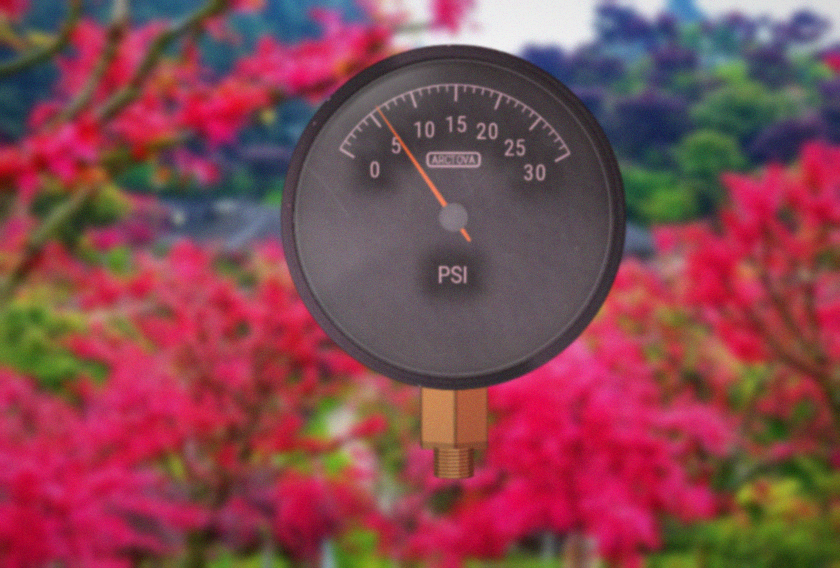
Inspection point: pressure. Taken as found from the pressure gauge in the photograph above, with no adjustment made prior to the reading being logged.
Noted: 6 psi
